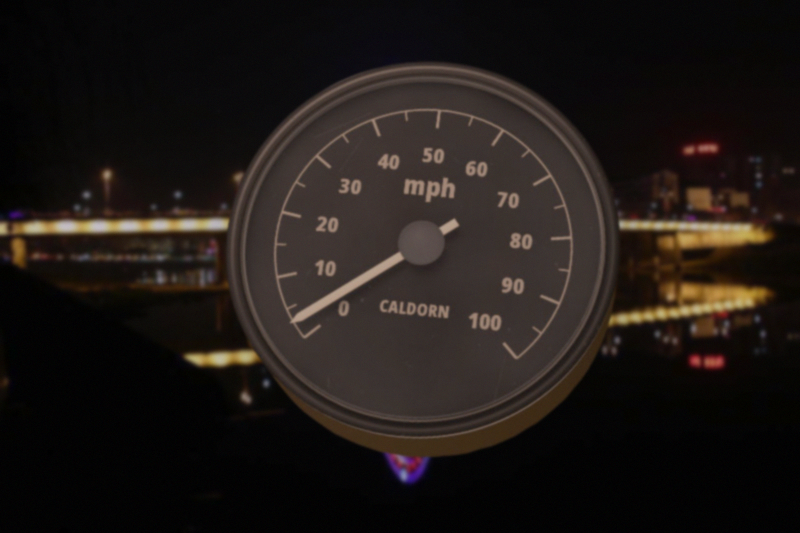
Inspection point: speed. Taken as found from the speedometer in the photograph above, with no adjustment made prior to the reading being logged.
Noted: 2.5 mph
